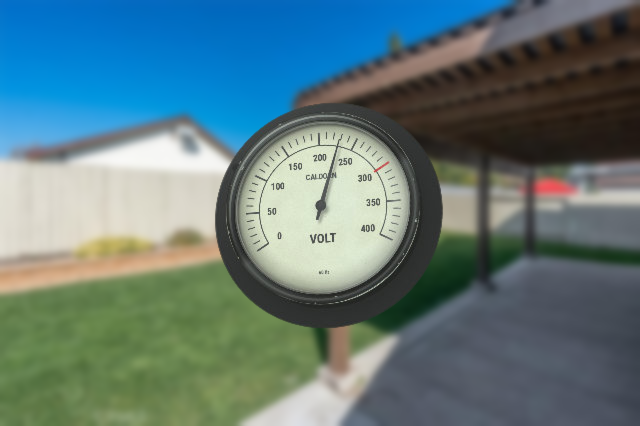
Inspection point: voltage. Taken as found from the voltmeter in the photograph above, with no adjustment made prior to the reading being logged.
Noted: 230 V
